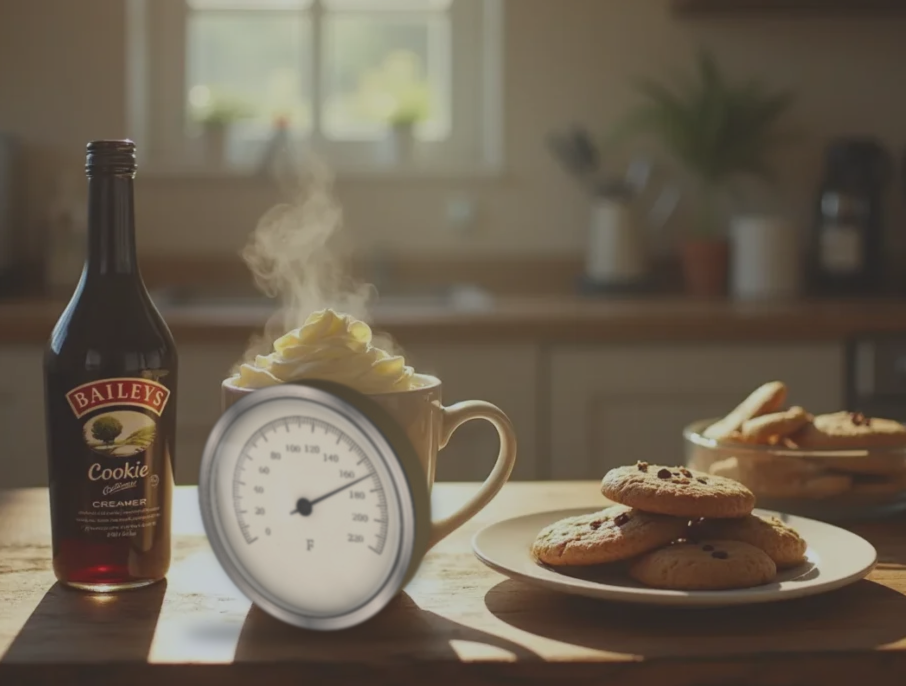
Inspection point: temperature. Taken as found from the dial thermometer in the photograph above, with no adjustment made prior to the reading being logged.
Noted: 170 °F
